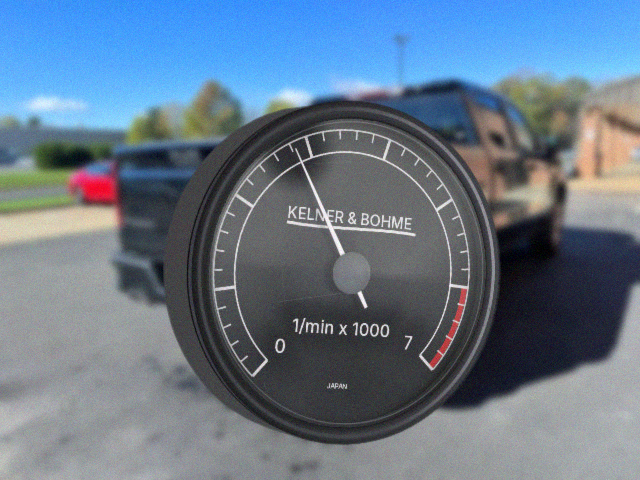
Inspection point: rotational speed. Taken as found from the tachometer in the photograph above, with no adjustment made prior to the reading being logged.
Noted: 2800 rpm
